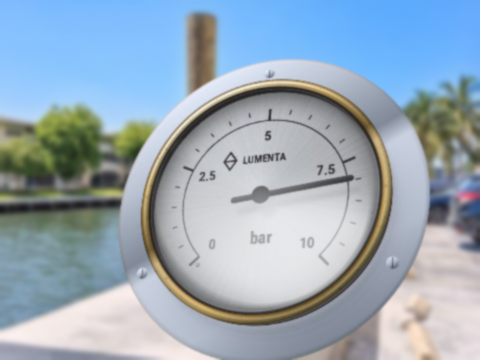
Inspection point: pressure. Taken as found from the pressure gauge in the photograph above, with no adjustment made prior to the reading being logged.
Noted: 8 bar
